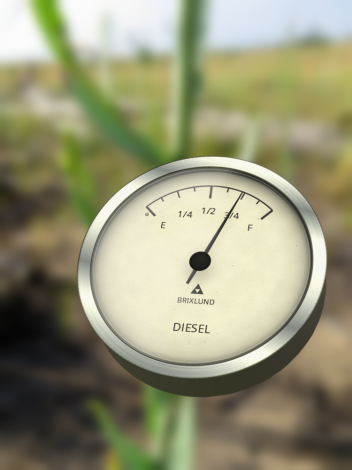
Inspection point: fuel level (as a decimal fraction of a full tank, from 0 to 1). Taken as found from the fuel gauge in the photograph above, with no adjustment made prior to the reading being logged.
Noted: 0.75
